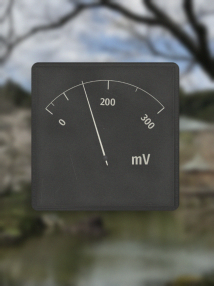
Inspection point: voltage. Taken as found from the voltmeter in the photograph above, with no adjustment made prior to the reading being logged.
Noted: 150 mV
